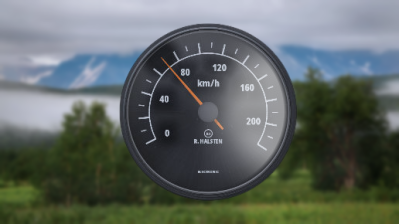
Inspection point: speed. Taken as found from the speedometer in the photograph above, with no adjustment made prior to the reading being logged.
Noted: 70 km/h
